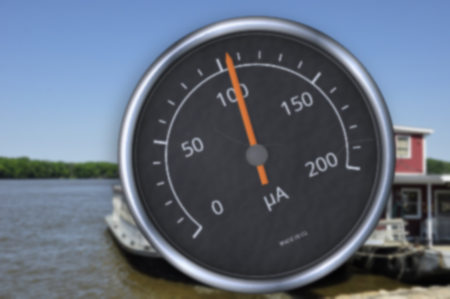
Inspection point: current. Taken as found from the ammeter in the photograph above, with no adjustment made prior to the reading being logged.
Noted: 105 µA
